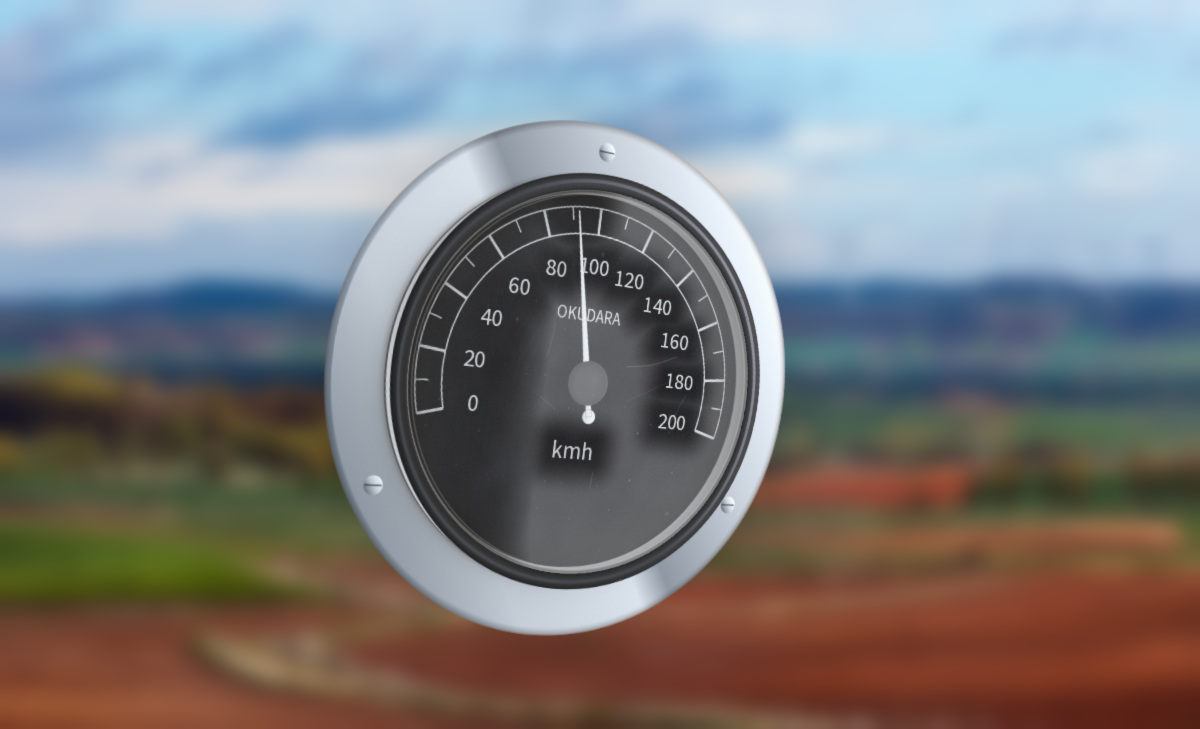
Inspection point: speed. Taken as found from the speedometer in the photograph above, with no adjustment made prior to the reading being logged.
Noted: 90 km/h
